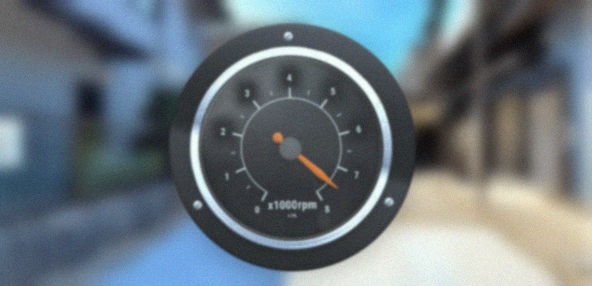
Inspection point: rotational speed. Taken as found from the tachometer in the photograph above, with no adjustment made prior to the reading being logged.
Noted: 7500 rpm
